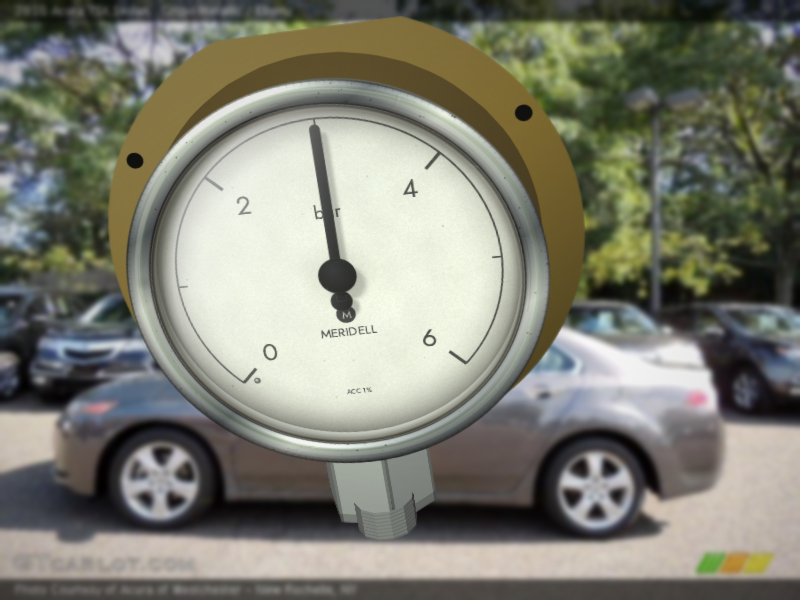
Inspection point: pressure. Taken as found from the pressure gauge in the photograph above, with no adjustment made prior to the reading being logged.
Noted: 3 bar
